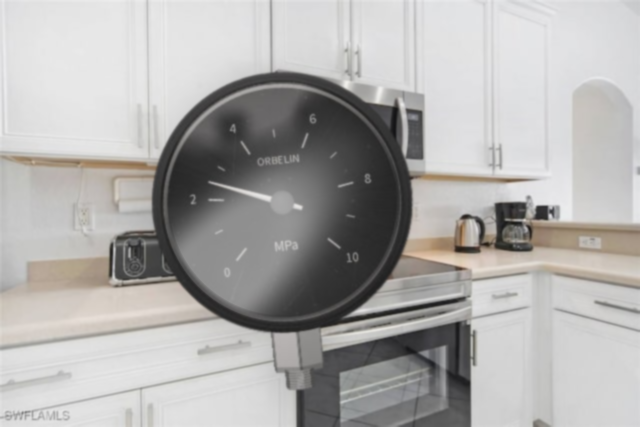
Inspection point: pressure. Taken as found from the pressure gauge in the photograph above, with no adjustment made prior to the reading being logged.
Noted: 2.5 MPa
